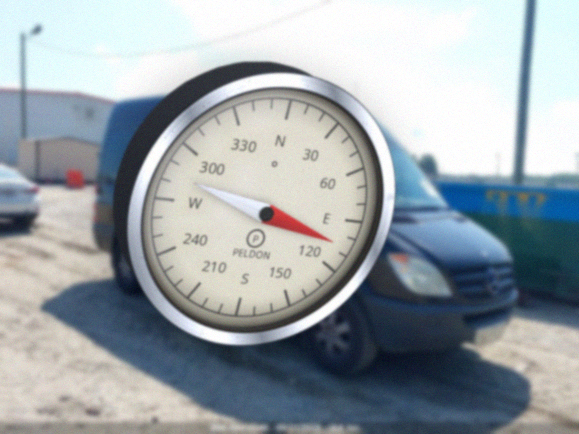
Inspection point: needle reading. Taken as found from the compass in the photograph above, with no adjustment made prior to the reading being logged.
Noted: 105 °
